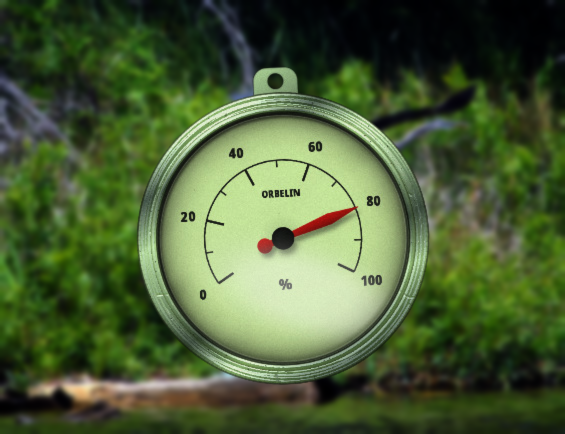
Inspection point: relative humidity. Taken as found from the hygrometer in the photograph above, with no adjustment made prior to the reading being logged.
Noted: 80 %
